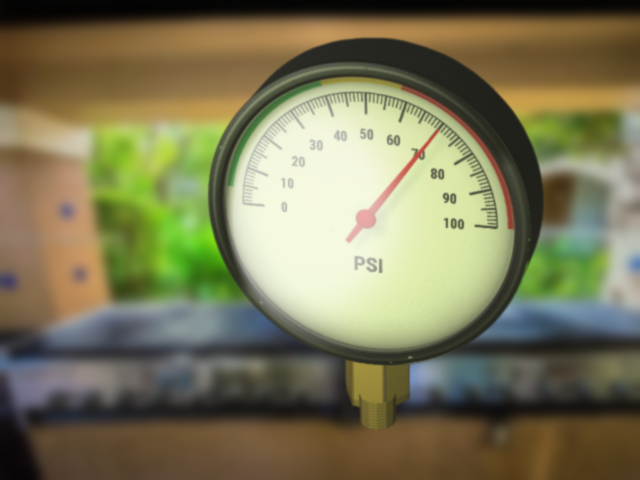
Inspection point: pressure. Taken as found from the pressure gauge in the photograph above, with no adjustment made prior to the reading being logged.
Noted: 70 psi
